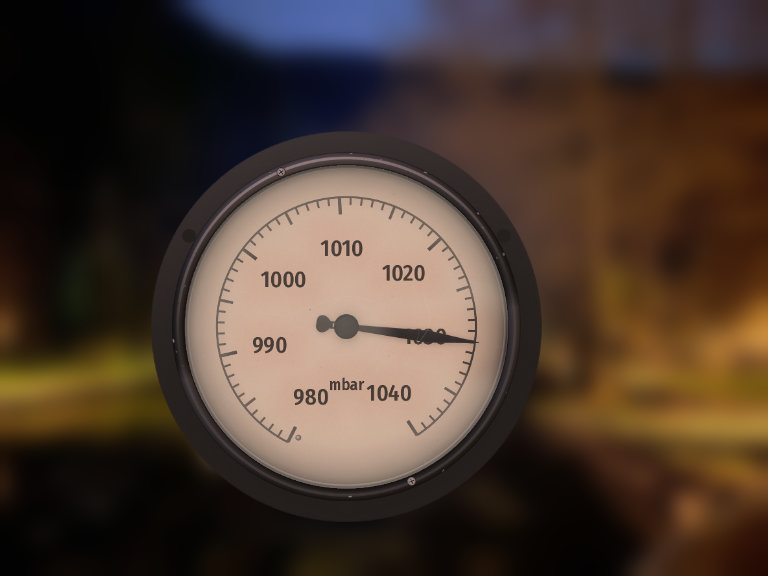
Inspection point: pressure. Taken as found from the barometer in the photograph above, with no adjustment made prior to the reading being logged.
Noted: 1030 mbar
